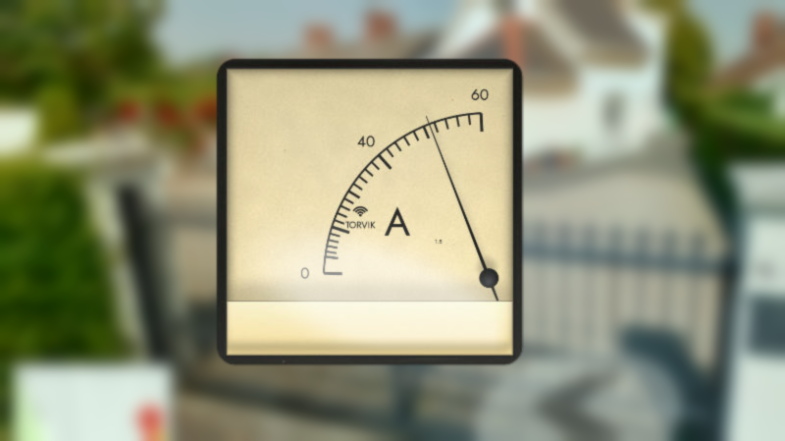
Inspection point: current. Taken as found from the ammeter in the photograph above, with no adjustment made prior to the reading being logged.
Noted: 51 A
